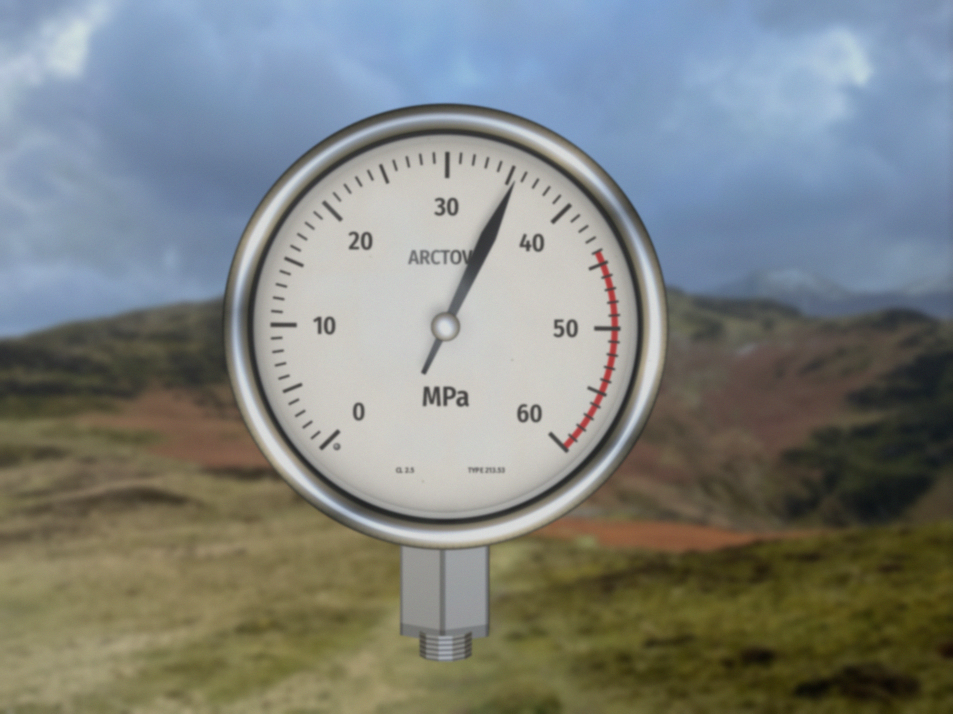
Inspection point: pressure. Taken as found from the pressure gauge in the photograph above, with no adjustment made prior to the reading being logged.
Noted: 35.5 MPa
